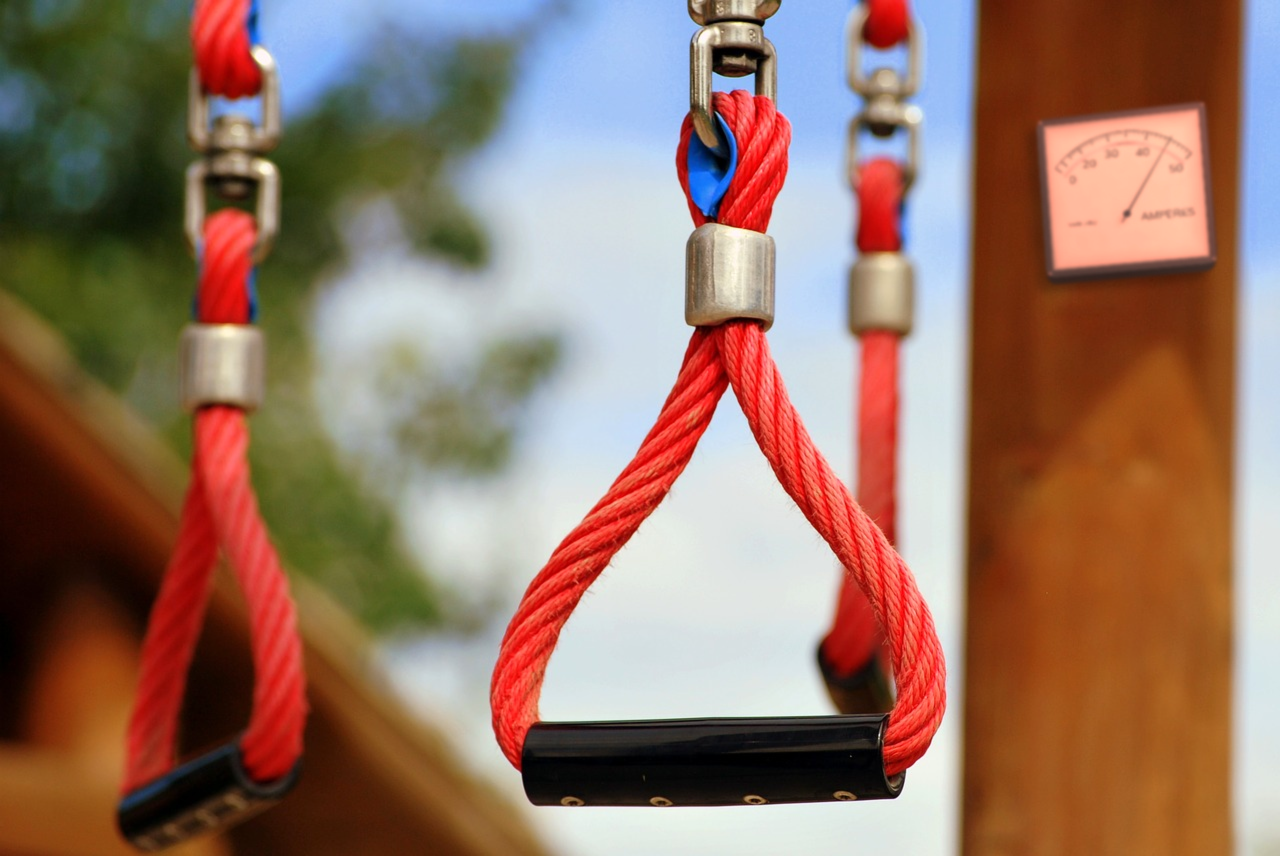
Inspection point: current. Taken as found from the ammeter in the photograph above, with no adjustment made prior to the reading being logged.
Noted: 45 A
